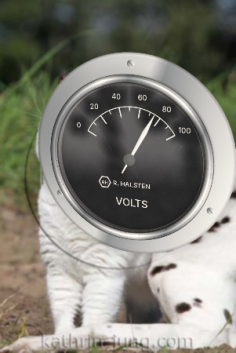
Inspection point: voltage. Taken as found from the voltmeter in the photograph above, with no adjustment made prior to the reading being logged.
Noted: 75 V
